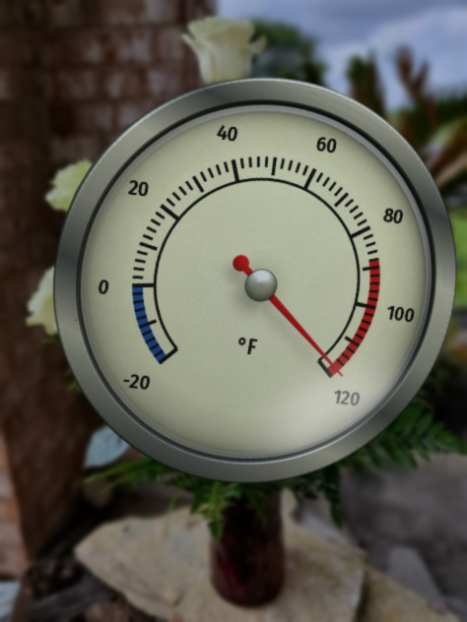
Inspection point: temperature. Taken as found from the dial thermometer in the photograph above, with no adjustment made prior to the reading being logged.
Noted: 118 °F
